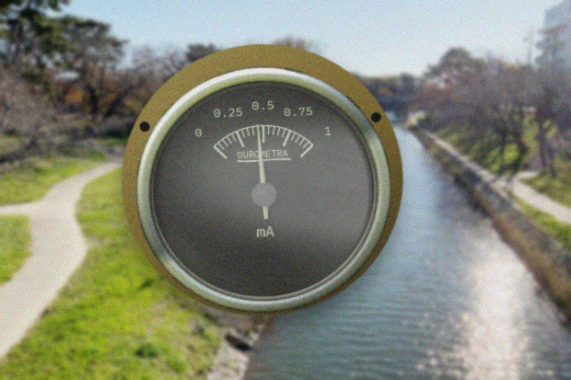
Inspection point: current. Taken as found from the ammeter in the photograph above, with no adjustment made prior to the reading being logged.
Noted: 0.45 mA
